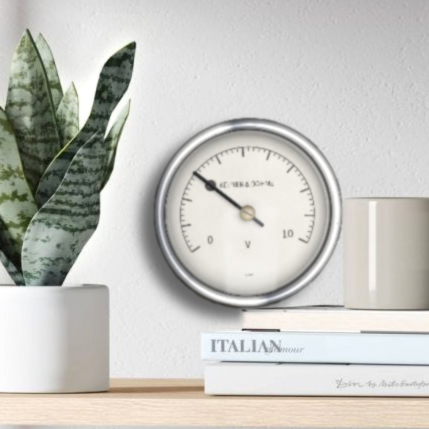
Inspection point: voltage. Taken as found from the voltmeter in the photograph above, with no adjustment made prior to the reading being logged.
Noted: 3 V
